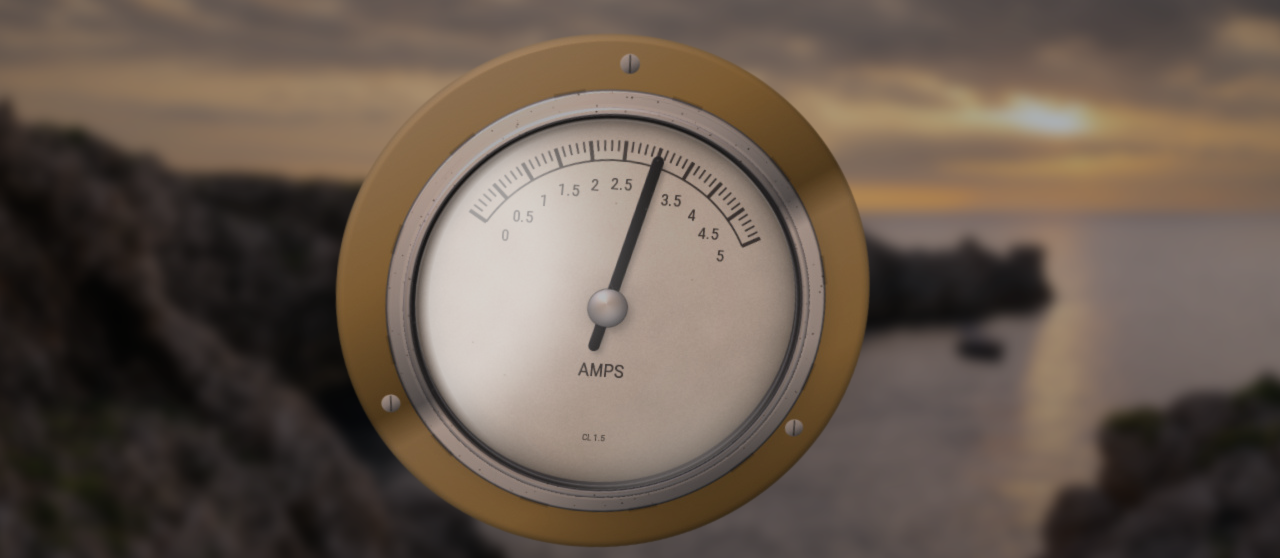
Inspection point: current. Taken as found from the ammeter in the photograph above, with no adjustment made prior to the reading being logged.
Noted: 3 A
